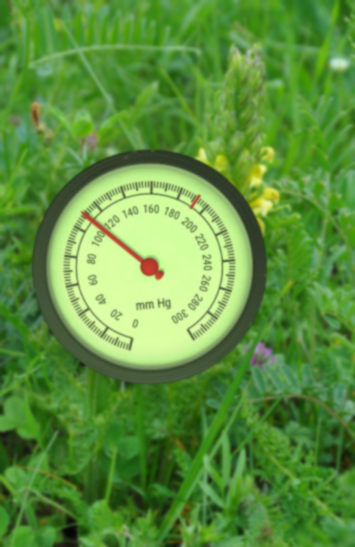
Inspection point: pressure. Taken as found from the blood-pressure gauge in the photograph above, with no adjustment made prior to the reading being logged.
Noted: 110 mmHg
